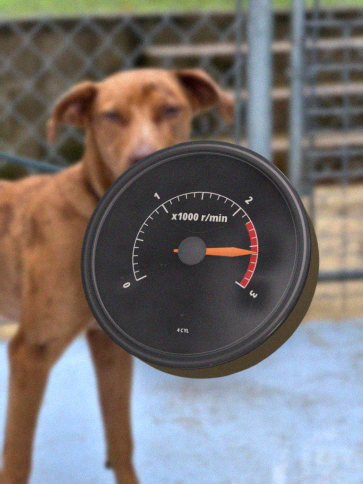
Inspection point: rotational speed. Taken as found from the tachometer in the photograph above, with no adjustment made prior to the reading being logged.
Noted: 2600 rpm
